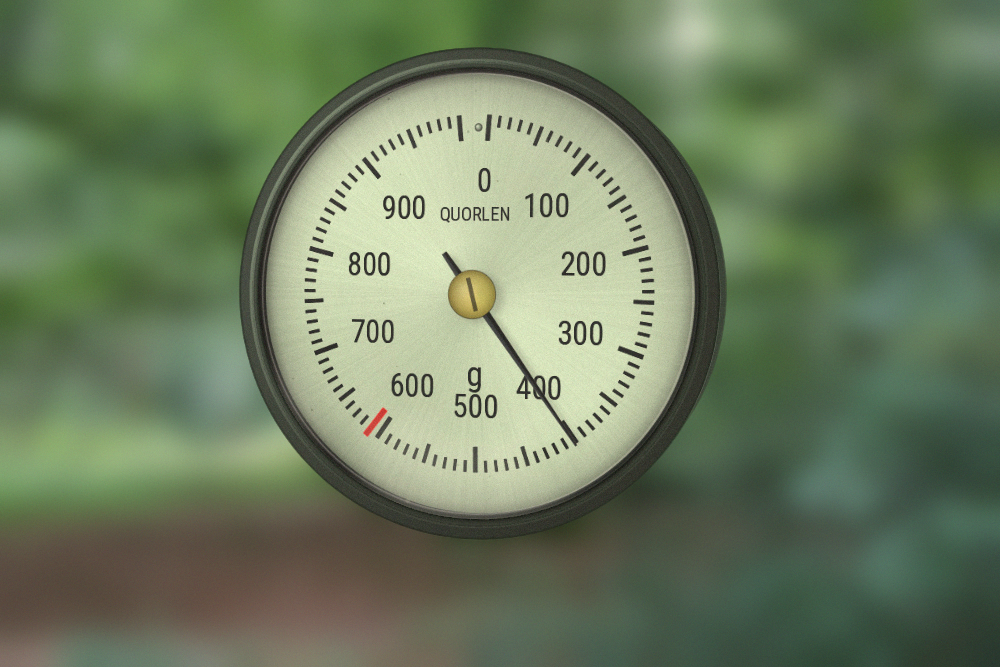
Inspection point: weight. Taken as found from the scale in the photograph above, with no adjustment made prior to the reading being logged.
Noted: 400 g
